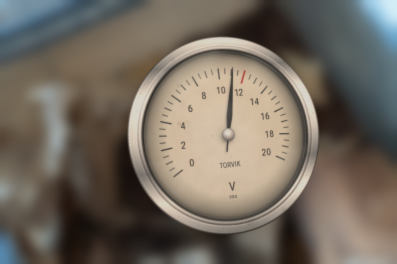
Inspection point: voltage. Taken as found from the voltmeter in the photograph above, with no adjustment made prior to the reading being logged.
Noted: 11 V
